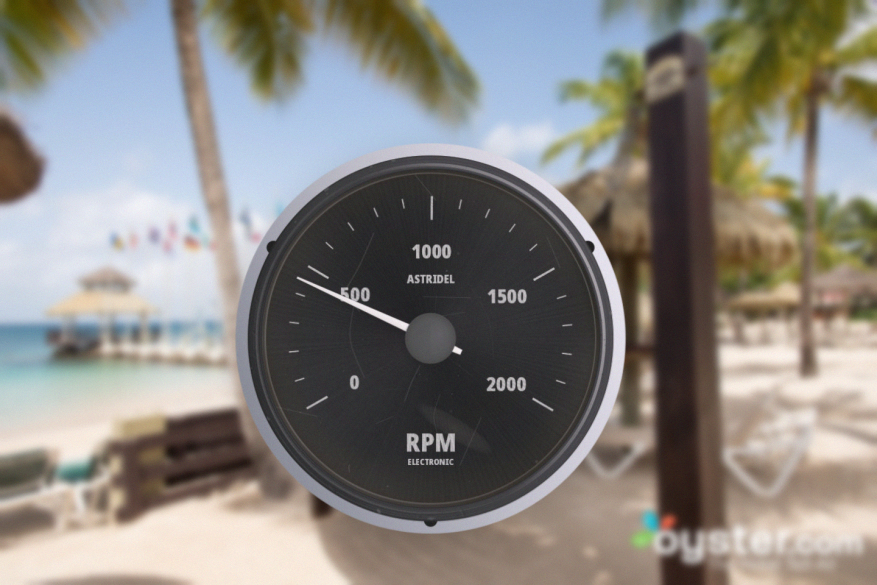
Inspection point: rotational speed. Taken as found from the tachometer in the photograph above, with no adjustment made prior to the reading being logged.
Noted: 450 rpm
